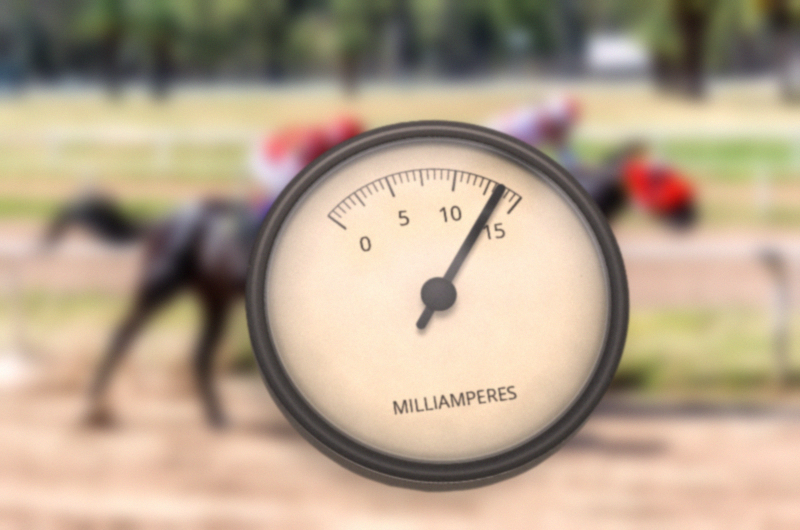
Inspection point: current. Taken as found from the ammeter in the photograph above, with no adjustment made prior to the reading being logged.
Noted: 13.5 mA
